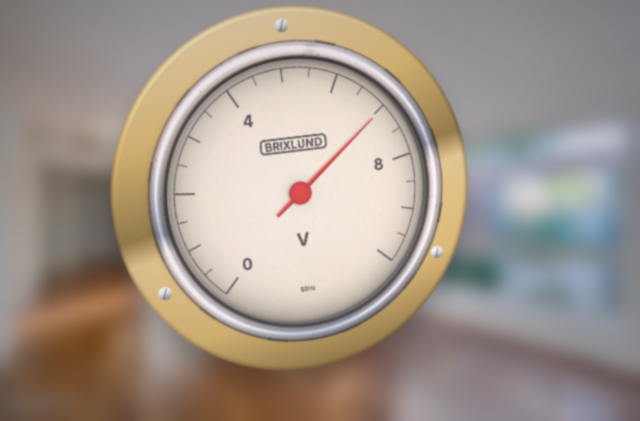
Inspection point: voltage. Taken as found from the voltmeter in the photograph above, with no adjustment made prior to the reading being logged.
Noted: 7 V
